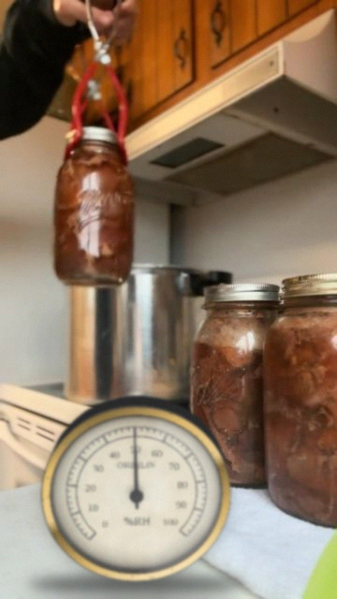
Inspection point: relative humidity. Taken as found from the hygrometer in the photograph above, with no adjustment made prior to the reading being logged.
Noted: 50 %
